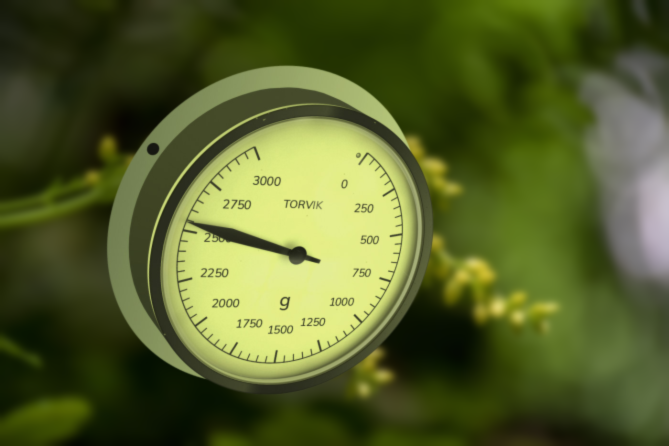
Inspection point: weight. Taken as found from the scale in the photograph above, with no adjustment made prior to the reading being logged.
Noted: 2550 g
